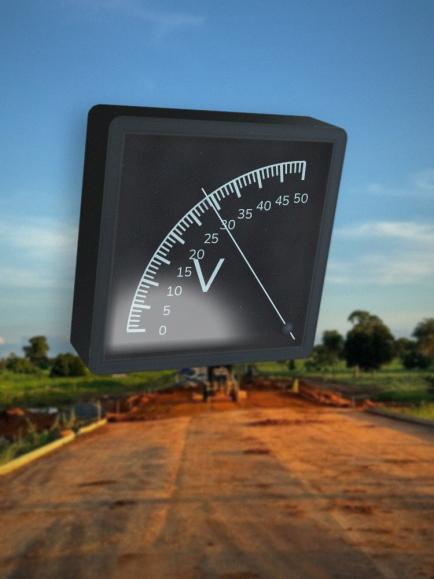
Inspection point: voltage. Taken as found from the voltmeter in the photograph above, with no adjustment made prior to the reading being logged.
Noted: 29 V
